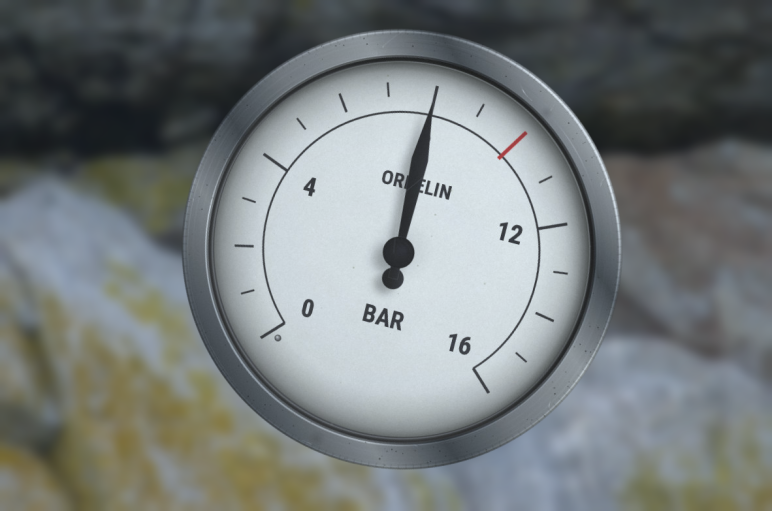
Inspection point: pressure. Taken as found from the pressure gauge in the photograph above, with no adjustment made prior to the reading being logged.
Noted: 8 bar
